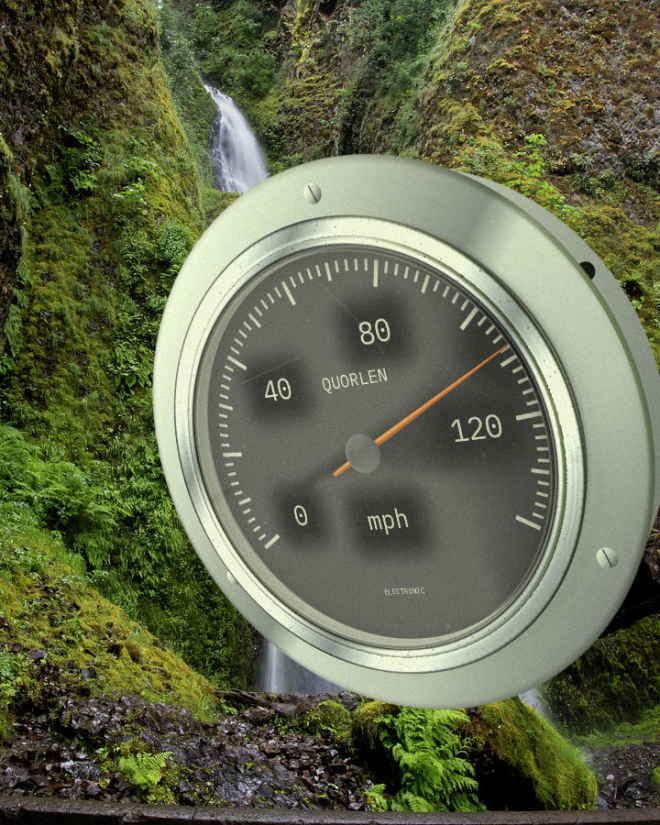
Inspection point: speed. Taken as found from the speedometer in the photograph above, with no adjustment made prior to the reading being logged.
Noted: 108 mph
